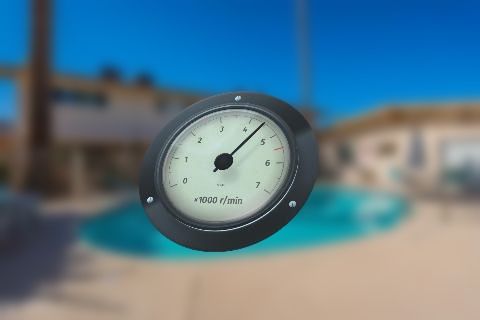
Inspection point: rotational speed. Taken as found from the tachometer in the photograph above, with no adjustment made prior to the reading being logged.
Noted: 4500 rpm
